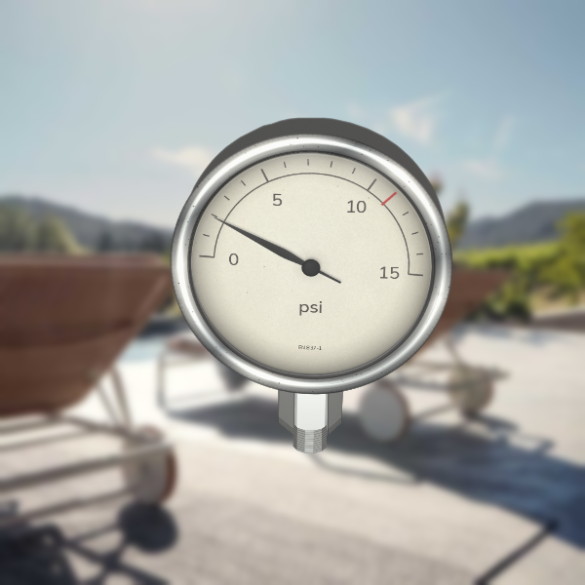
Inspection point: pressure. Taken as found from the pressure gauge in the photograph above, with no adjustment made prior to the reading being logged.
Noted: 2 psi
